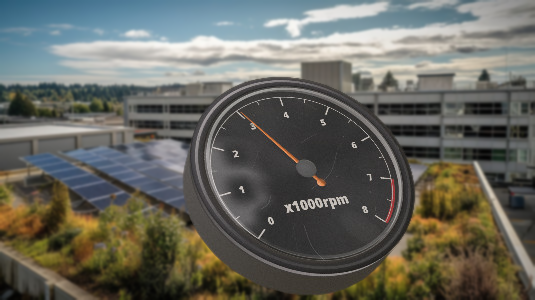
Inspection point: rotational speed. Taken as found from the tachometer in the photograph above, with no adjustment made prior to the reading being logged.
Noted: 3000 rpm
